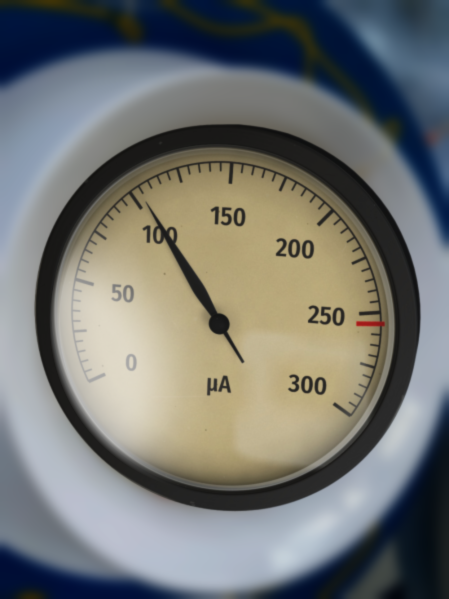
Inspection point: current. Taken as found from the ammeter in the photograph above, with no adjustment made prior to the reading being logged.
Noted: 105 µA
